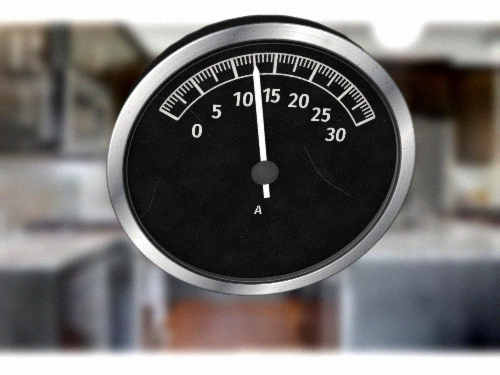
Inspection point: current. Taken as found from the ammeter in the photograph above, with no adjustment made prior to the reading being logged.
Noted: 12.5 A
